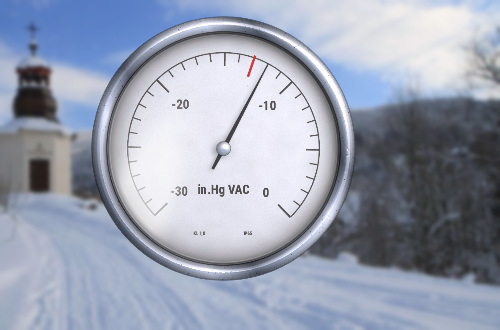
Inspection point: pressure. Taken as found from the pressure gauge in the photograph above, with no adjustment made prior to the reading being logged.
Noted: -12 inHg
